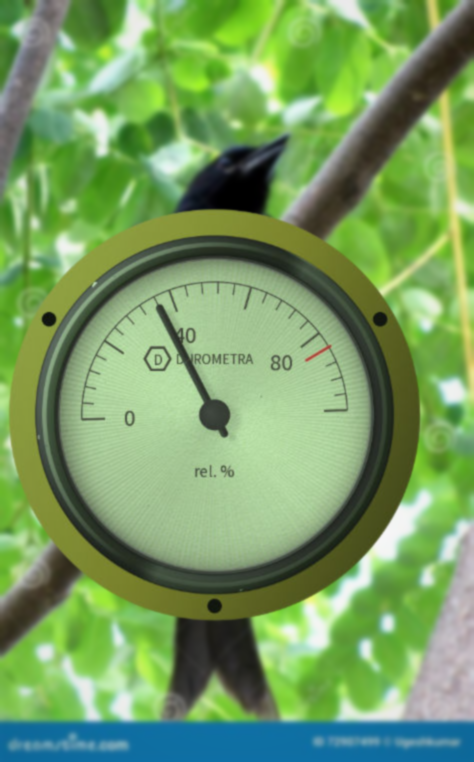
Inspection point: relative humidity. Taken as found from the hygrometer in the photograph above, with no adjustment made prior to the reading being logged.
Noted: 36 %
